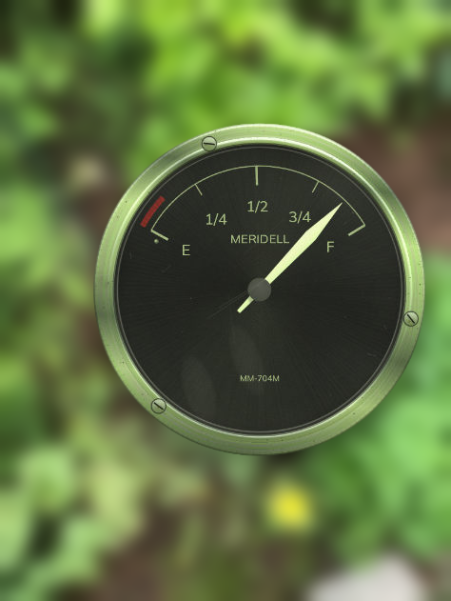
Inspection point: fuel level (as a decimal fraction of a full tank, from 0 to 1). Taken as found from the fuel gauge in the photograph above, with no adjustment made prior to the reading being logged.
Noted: 0.875
